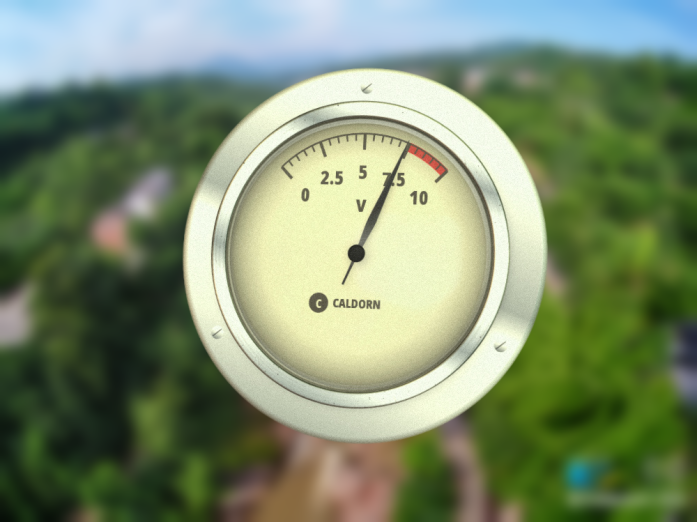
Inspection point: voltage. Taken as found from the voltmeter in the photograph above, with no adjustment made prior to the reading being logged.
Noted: 7.5 V
